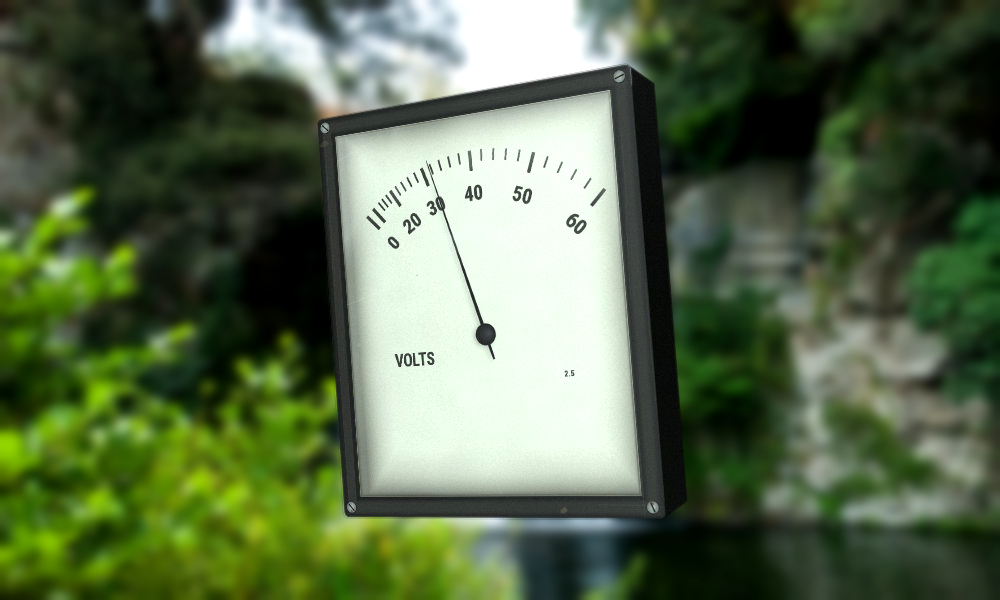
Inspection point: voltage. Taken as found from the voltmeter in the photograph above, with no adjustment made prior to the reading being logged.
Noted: 32 V
